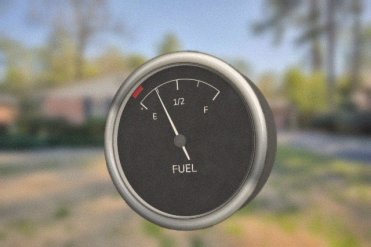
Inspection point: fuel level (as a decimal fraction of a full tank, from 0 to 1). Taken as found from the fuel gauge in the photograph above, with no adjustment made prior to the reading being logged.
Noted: 0.25
